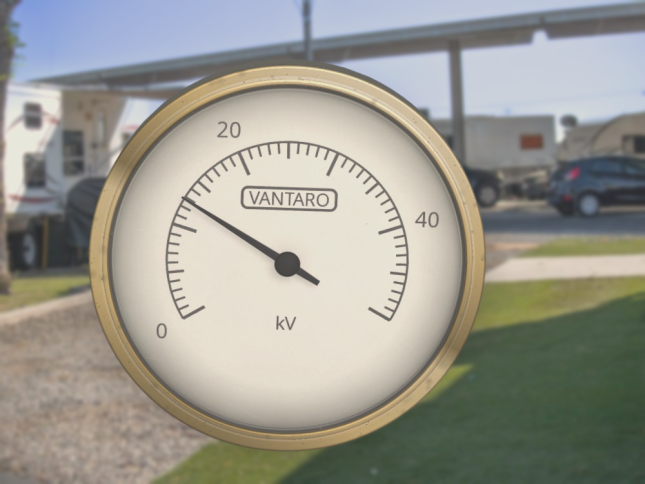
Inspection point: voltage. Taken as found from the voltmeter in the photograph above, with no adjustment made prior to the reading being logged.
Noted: 13 kV
